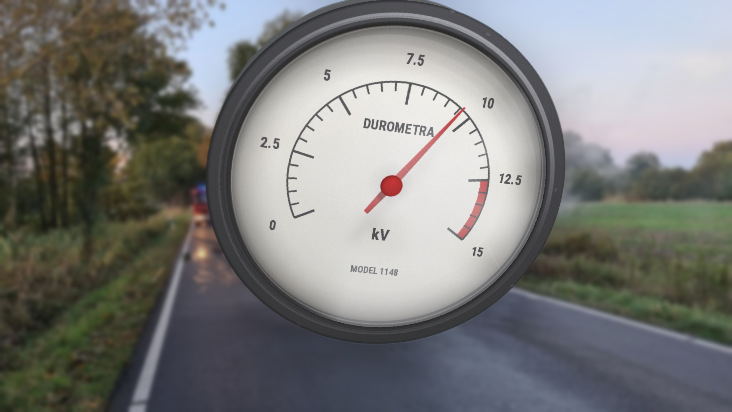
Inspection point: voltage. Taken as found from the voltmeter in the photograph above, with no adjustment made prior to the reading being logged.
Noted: 9.5 kV
